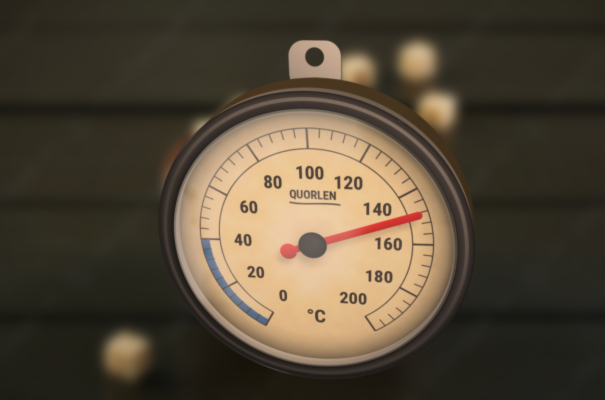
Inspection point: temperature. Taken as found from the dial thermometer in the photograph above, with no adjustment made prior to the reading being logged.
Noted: 148 °C
